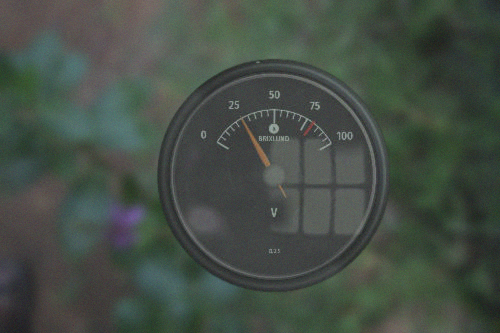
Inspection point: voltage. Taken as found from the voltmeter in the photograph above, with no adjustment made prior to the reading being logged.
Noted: 25 V
